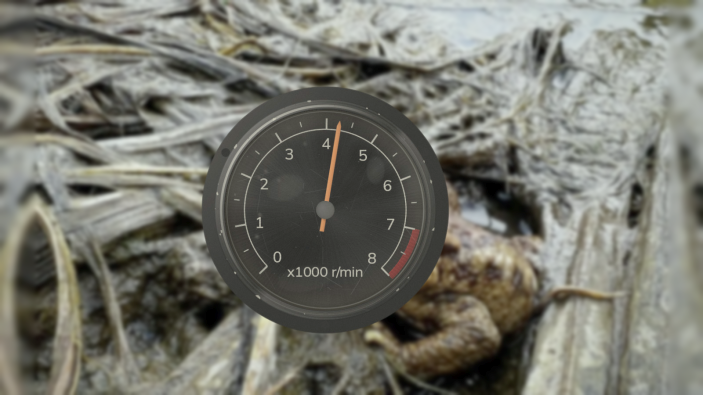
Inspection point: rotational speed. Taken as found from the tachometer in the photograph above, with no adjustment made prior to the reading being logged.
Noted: 4250 rpm
